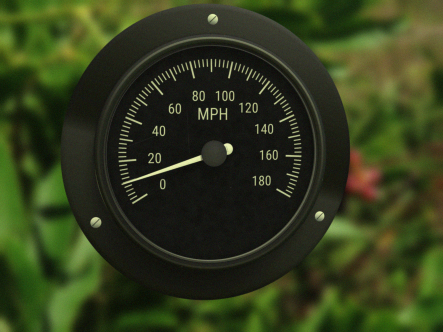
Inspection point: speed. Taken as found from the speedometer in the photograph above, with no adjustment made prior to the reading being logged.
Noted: 10 mph
